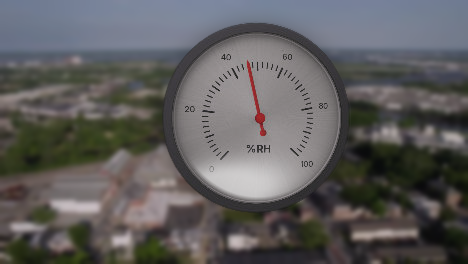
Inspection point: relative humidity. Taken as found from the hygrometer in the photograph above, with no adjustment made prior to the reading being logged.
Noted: 46 %
